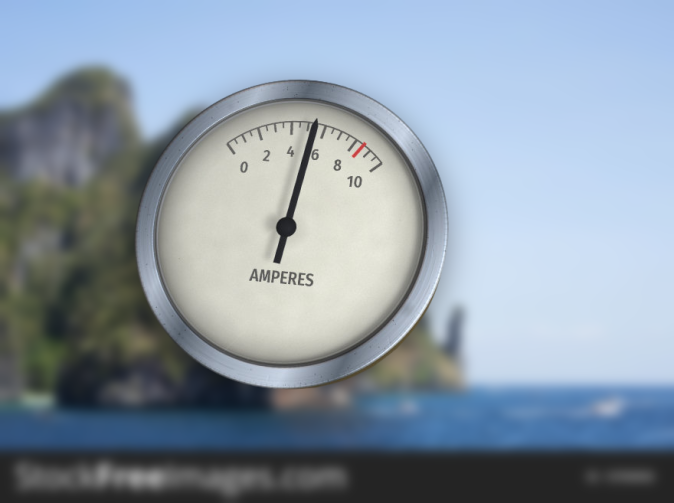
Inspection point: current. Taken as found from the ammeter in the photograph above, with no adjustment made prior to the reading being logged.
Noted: 5.5 A
